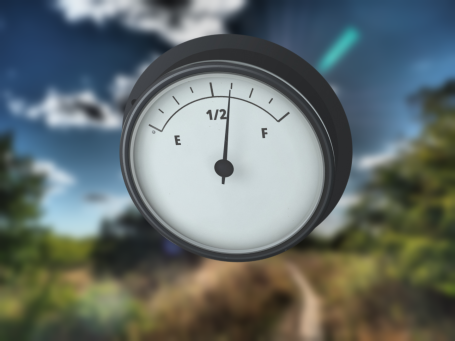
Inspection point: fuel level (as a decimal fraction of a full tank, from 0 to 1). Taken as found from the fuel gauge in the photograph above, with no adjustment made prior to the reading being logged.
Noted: 0.625
